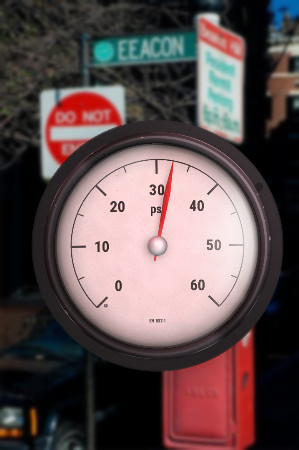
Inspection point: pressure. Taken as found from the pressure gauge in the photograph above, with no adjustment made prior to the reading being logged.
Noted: 32.5 psi
